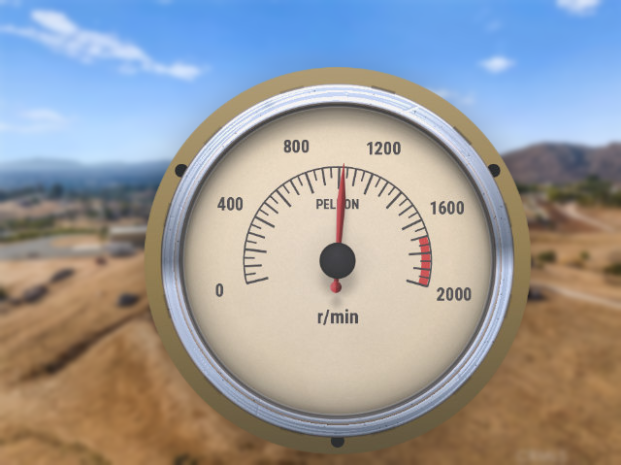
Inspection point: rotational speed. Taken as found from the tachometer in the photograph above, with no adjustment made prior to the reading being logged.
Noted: 1025 rpm
